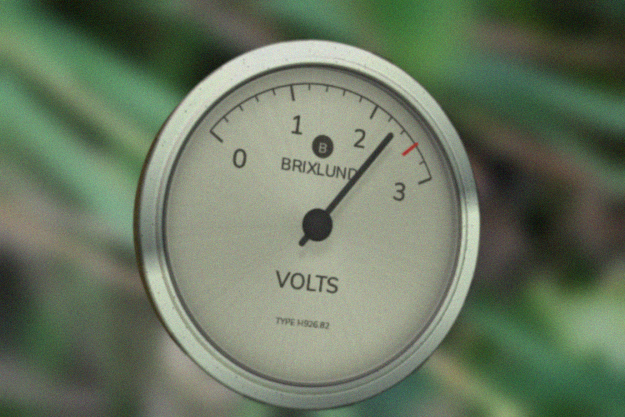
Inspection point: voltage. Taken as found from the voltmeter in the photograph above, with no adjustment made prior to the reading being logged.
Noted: 2.3 V
